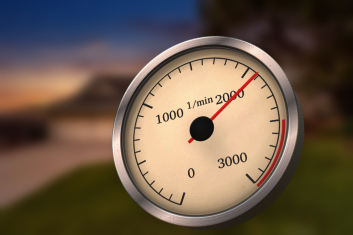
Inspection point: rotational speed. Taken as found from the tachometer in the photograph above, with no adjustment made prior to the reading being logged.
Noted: 2100 rpm
